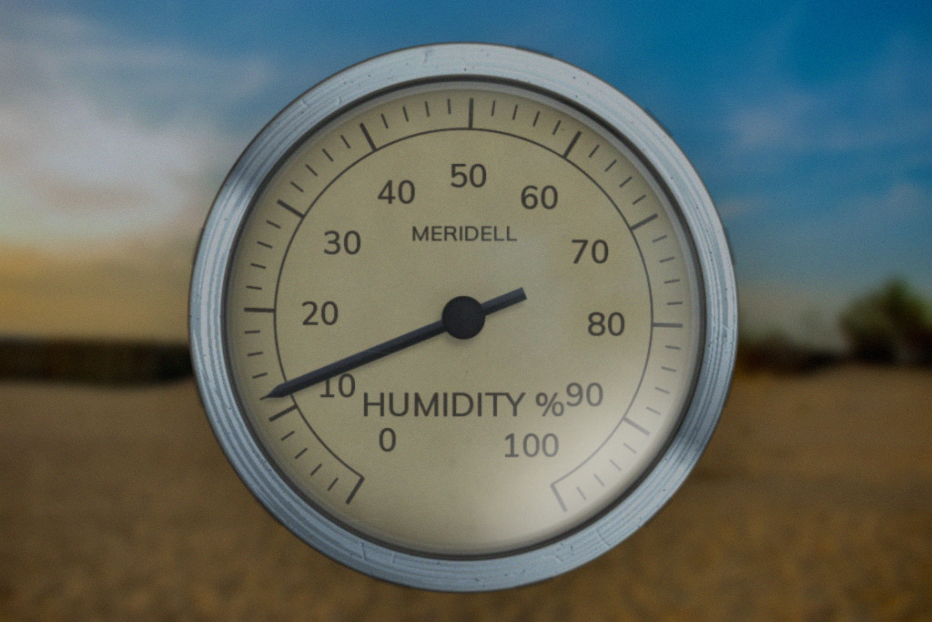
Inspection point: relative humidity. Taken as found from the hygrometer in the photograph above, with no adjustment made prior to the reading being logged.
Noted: 12 %
